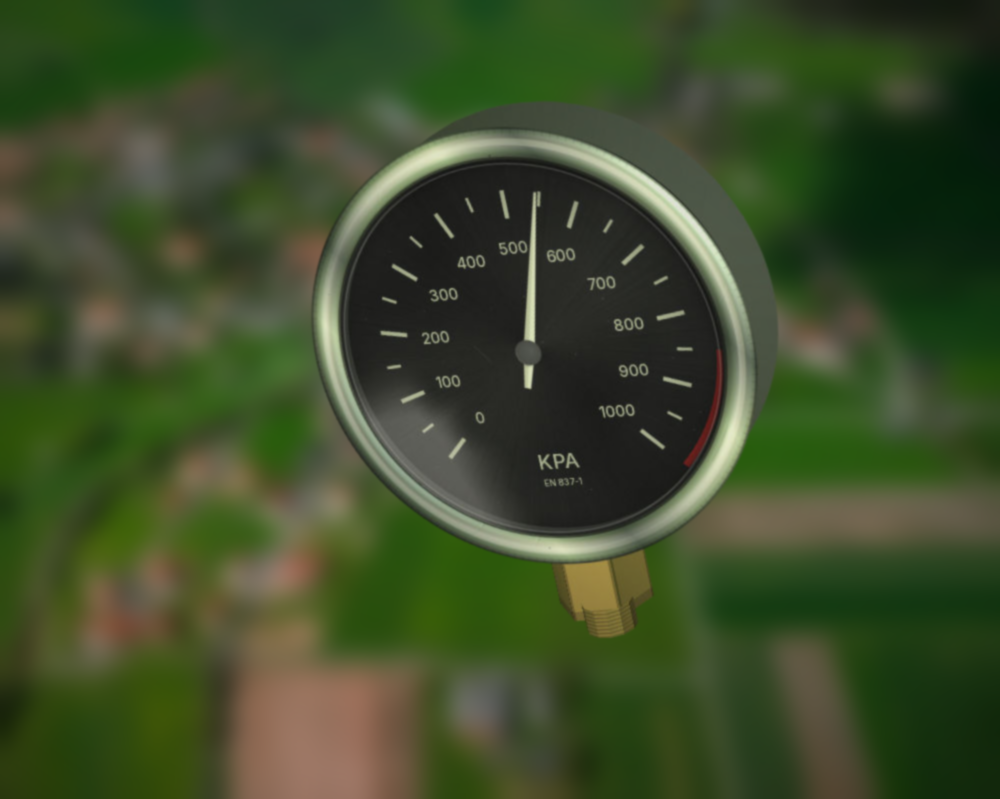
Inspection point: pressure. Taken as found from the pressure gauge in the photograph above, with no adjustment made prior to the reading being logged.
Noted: 550 kPa
